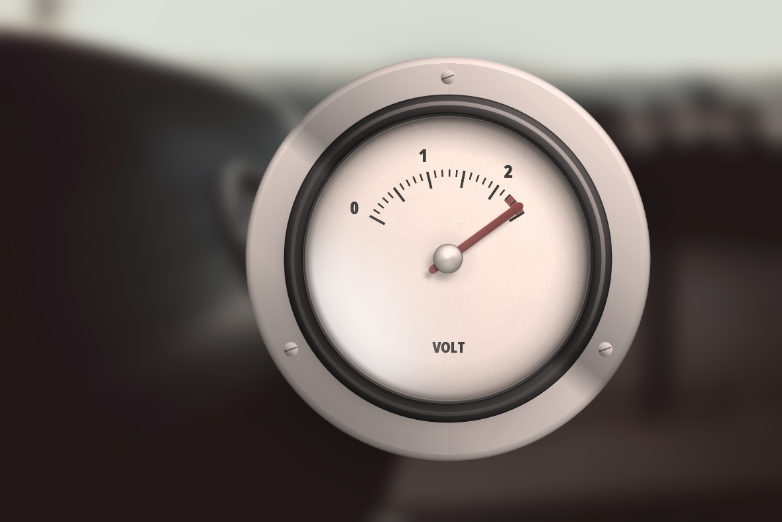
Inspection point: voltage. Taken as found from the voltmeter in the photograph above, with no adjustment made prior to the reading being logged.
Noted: 2.4 V
